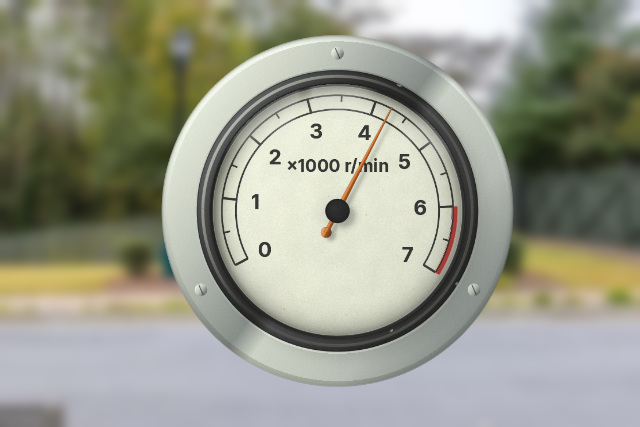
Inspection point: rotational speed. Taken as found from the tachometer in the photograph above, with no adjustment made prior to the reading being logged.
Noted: 4250 rpm
